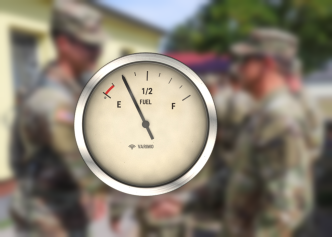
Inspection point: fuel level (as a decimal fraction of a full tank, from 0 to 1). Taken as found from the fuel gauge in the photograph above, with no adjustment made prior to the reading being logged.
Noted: 0.25
